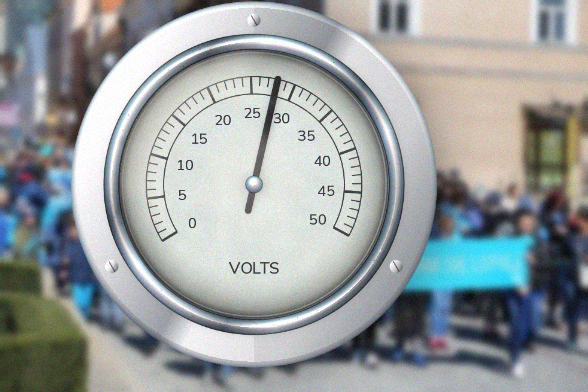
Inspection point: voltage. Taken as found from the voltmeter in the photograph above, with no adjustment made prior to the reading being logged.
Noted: 28 V
